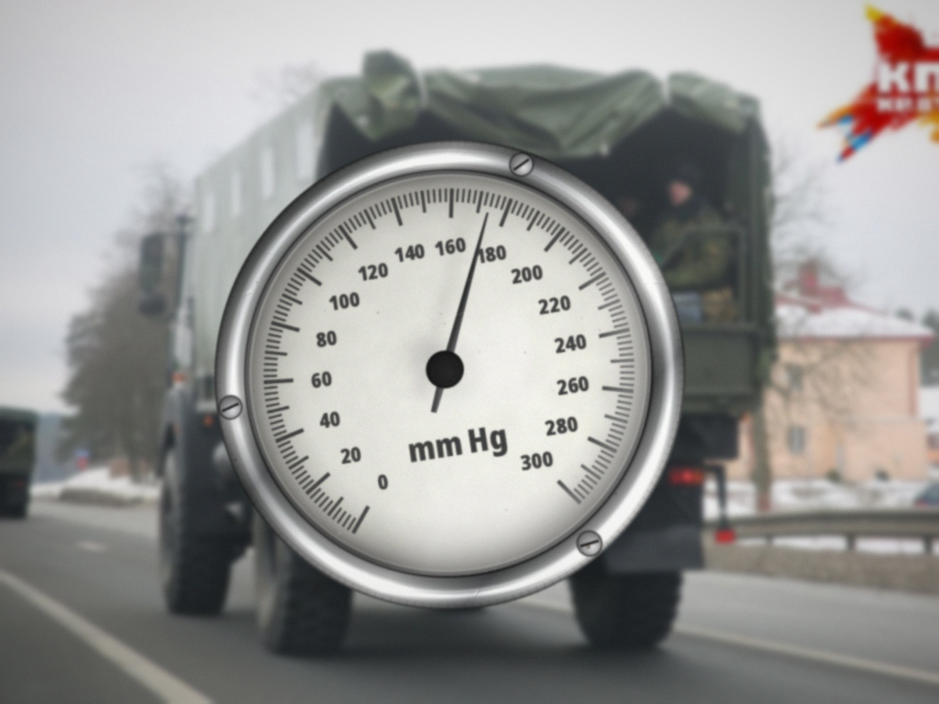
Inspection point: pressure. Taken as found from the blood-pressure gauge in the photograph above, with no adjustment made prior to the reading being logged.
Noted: 174 mmHg
